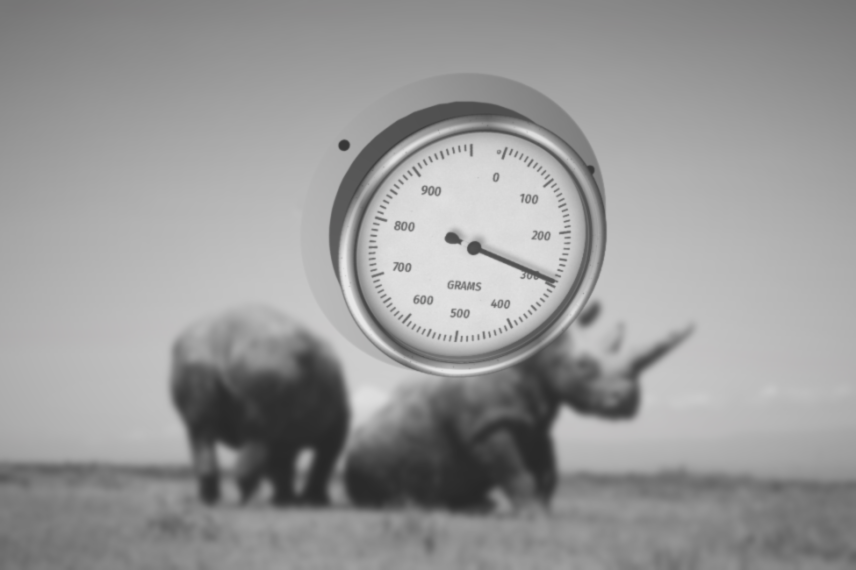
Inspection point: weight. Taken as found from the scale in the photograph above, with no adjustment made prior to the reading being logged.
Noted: 290 g
